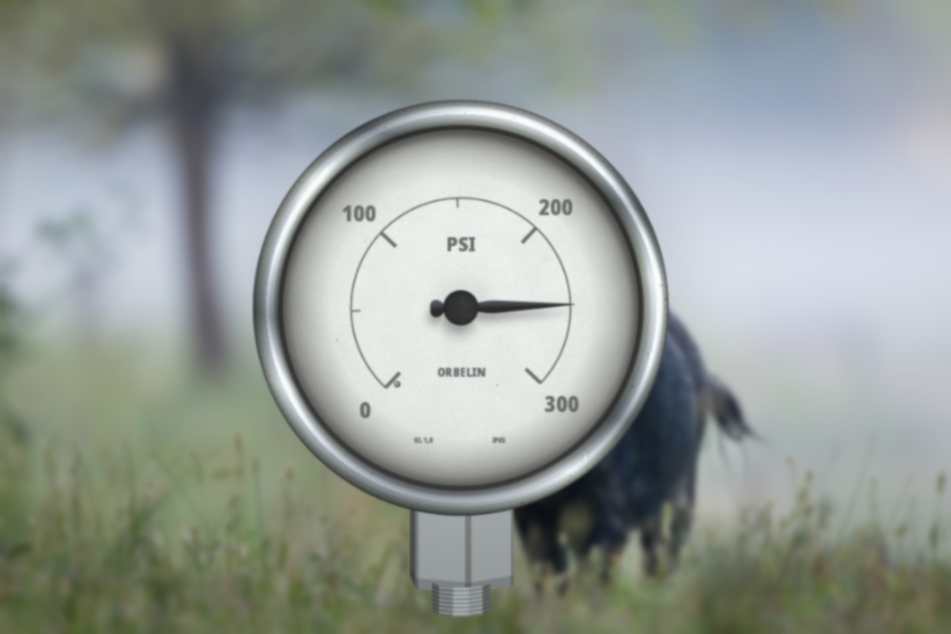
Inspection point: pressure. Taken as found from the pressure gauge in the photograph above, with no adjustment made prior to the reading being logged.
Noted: 250 psi
